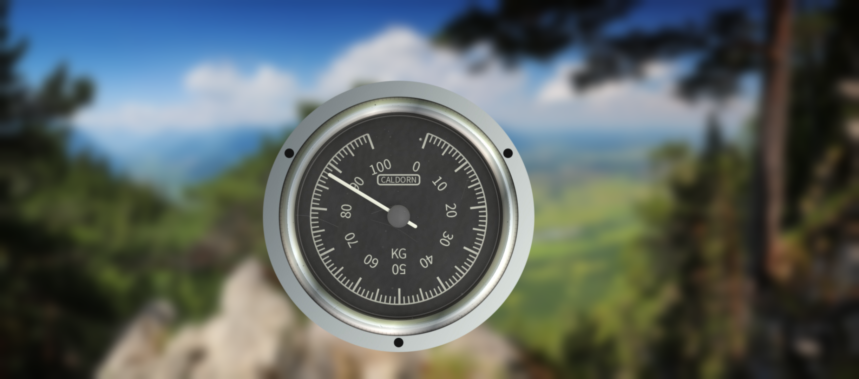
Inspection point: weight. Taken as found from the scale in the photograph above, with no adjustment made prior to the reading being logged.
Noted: 88 kg
